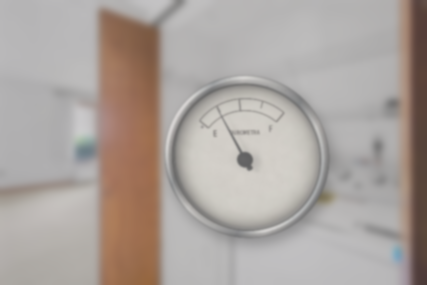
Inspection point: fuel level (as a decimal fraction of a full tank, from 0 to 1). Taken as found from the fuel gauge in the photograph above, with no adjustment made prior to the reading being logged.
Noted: 0.25
